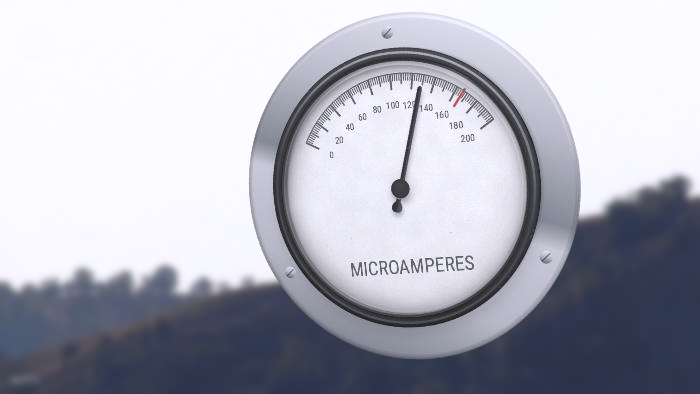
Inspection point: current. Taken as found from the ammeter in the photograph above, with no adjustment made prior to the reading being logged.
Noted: 130 µA
